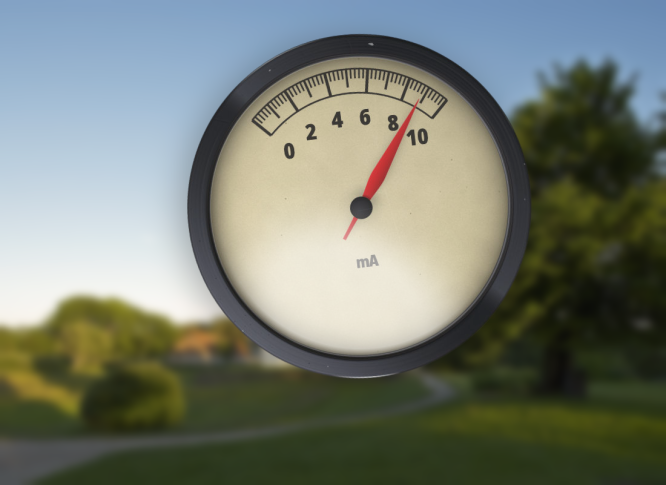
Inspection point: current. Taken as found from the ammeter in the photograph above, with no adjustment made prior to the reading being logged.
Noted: 8.8 mA
